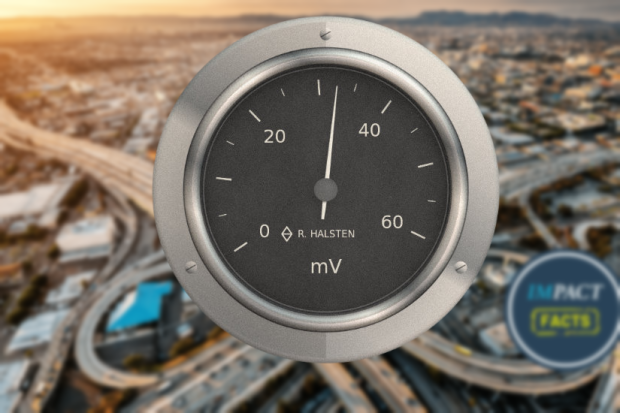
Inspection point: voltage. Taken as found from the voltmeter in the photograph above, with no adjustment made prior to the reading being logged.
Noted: 32.5 mV
